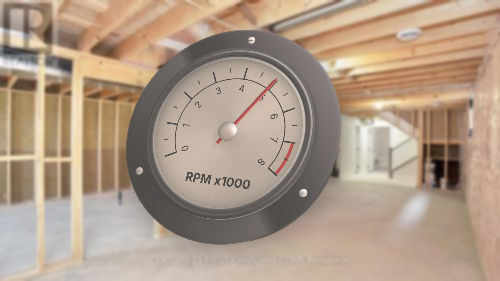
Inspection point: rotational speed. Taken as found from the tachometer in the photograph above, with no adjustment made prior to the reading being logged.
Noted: 5000 rpm
